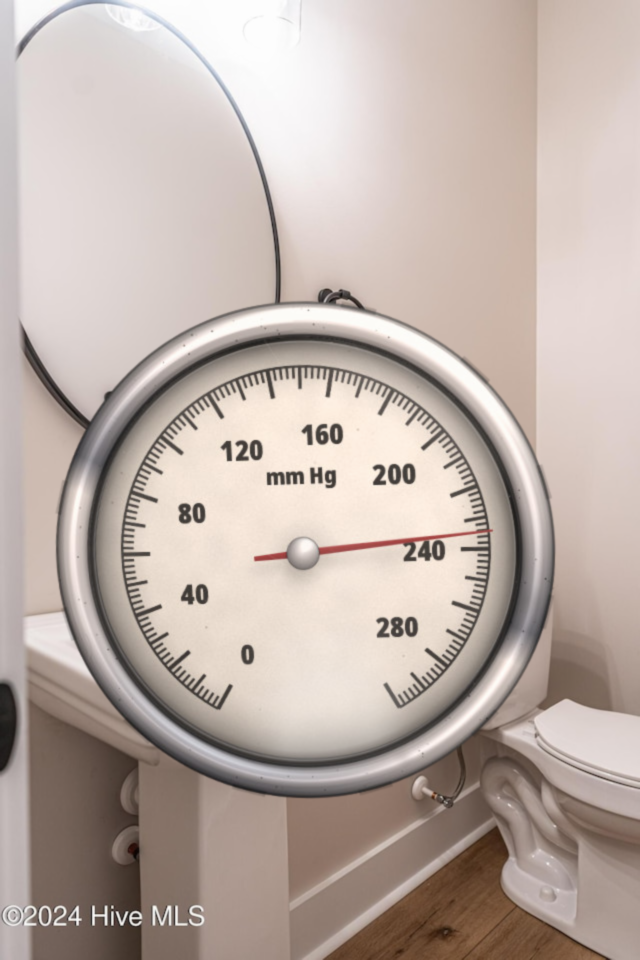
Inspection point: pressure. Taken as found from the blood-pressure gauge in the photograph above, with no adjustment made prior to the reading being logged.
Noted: 234 mmHg
